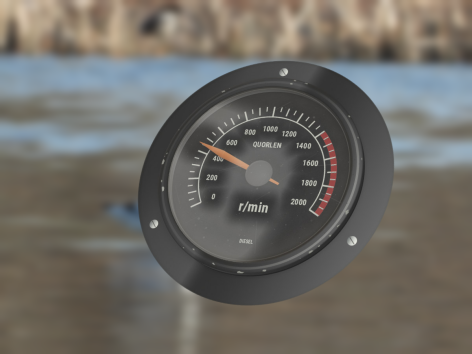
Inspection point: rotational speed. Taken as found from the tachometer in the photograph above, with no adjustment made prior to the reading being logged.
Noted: 450 rpm
